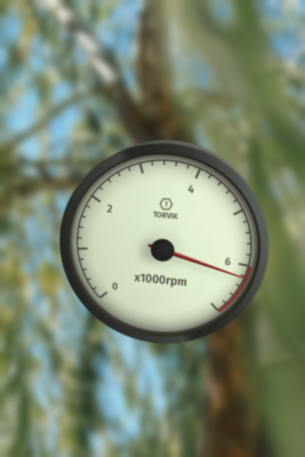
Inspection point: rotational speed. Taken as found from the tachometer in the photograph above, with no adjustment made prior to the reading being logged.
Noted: 6200 rpm
